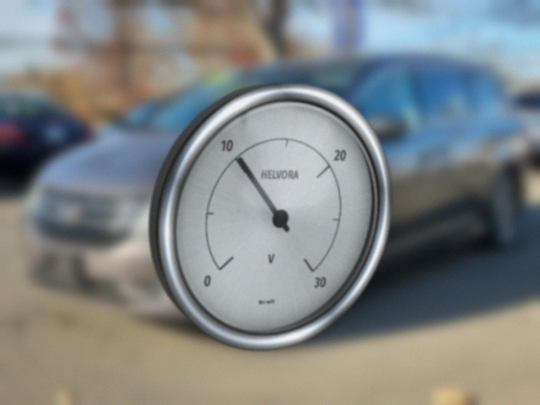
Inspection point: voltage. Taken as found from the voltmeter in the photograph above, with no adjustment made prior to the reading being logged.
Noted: 10 V
